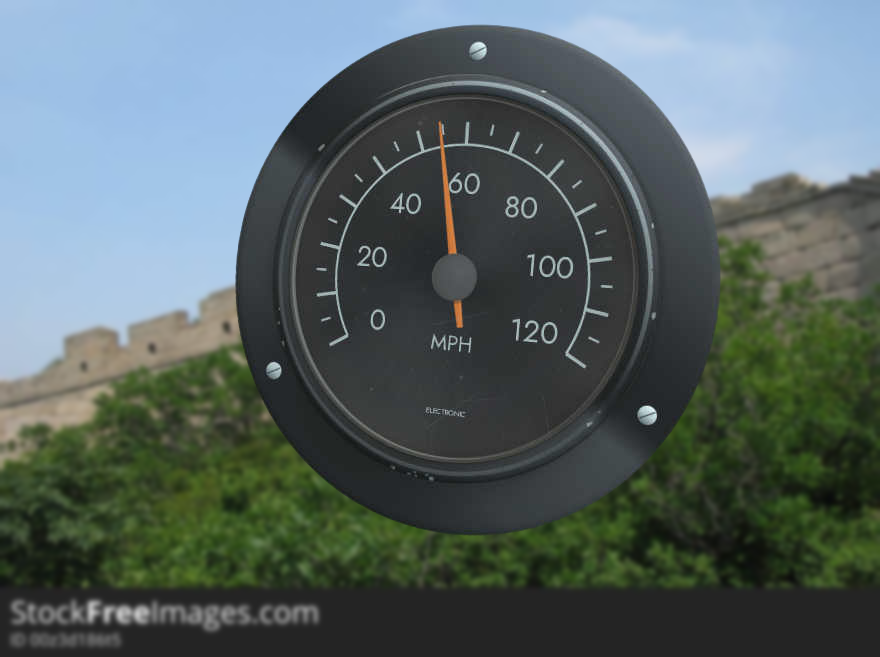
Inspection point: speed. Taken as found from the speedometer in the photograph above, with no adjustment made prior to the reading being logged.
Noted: 55 mph
